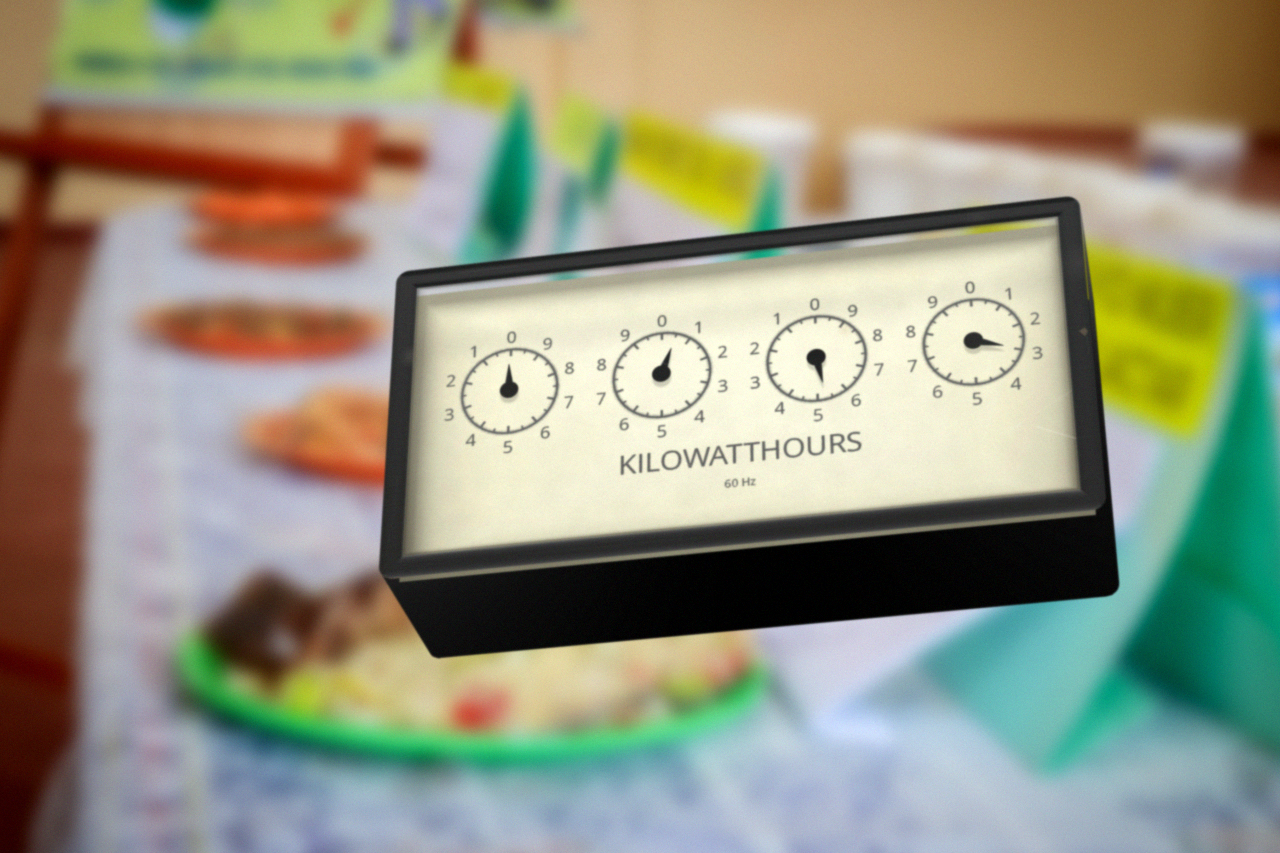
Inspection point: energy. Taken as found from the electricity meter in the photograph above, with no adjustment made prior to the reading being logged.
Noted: 53 kWh
